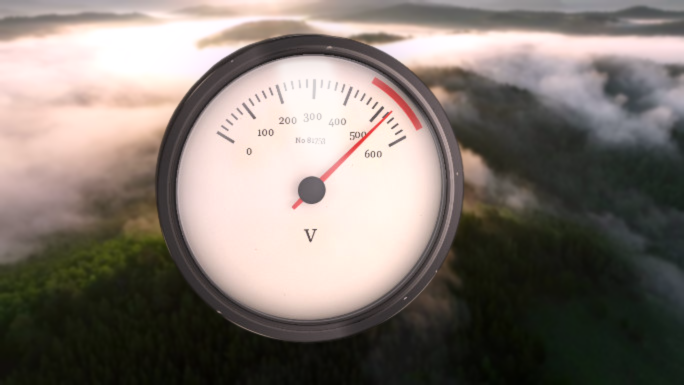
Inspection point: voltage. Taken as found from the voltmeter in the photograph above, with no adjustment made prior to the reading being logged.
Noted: 520 V
